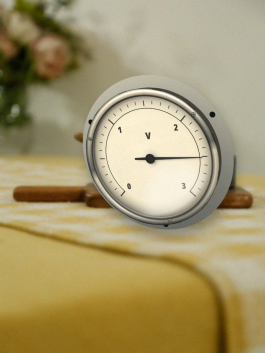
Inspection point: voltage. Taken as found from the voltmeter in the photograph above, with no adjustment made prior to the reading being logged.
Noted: 2.5 V
